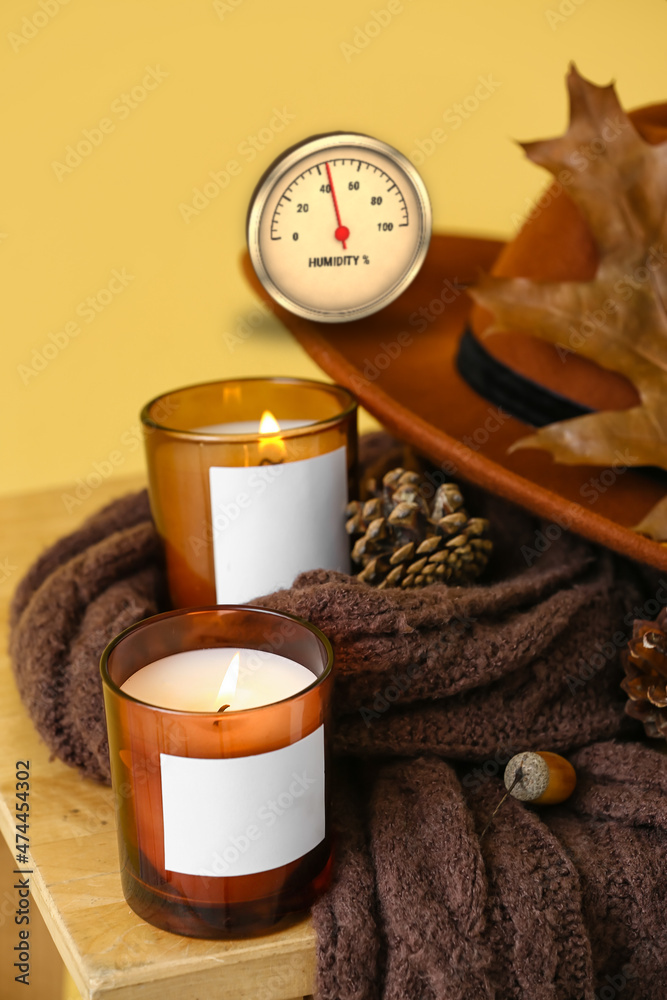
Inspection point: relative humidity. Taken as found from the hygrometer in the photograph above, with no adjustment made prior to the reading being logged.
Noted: 44 %
